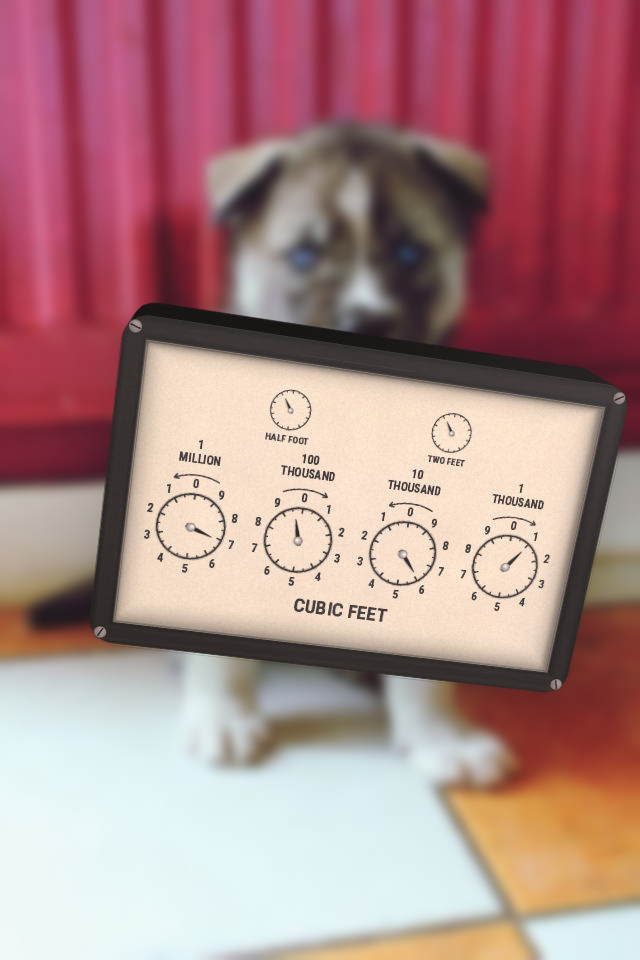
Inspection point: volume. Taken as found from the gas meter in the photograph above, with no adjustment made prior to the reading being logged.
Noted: 696100 ft³
